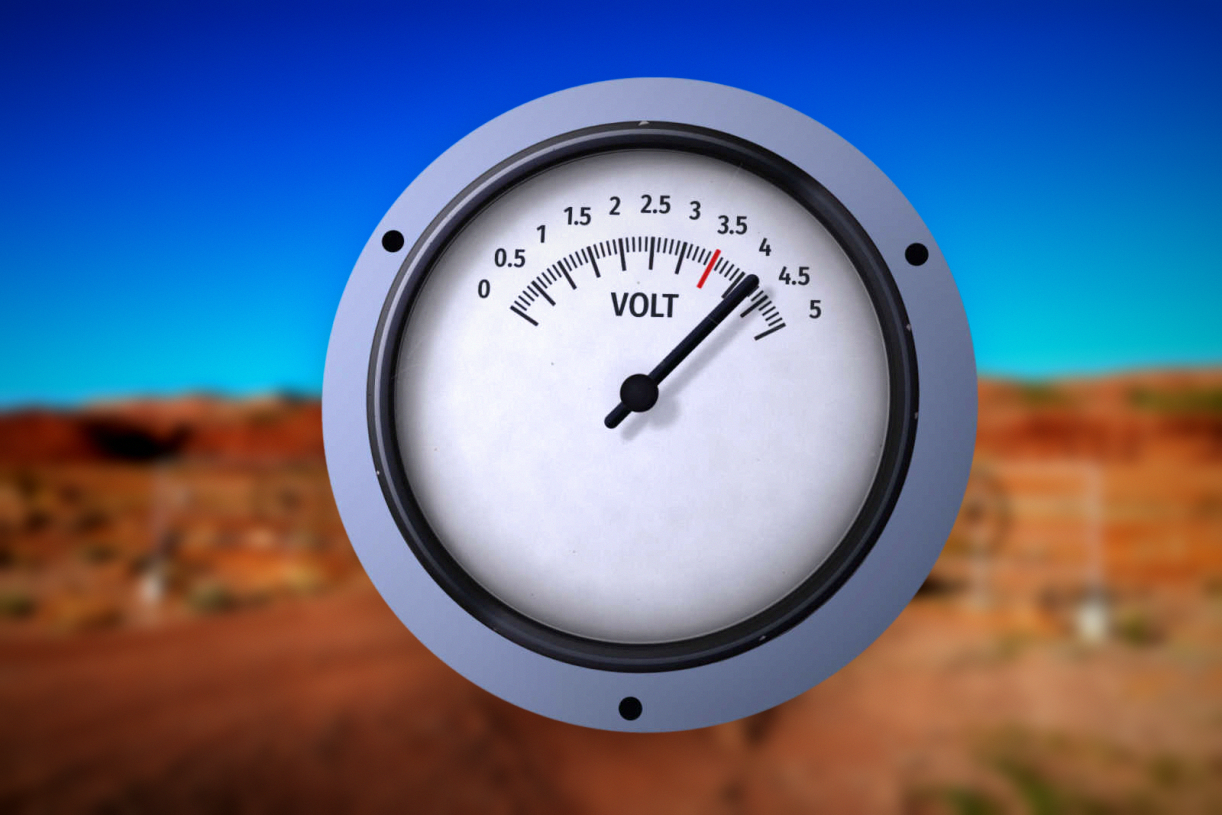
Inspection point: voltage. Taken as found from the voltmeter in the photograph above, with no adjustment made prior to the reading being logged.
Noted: 4.2 V
